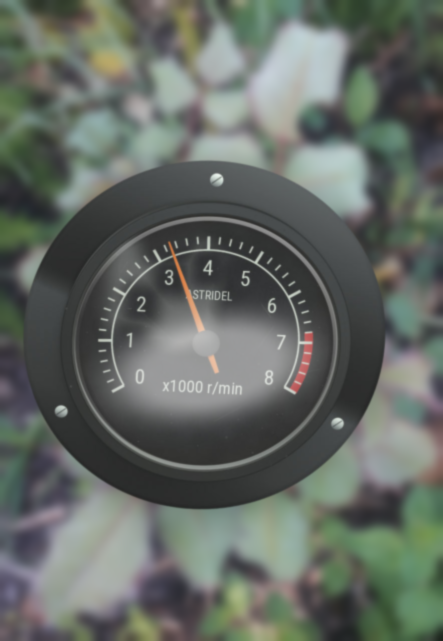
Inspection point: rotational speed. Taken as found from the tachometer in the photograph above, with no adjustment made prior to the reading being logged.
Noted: 3300 rpm
